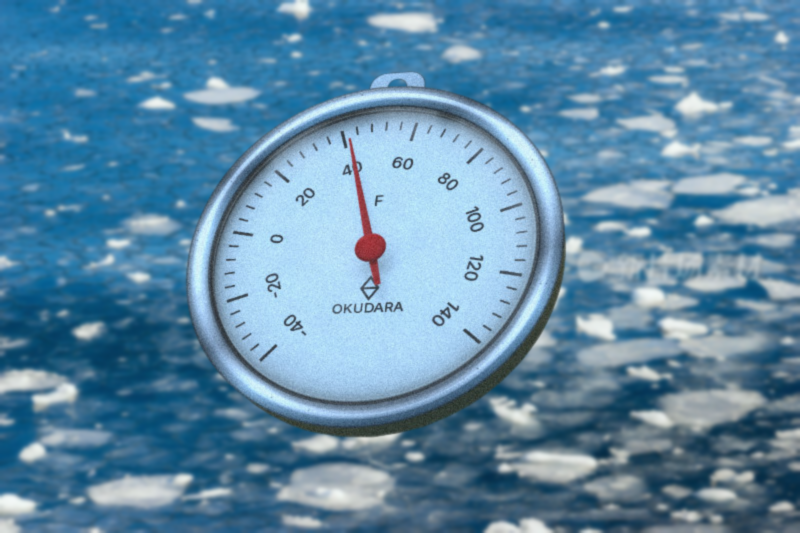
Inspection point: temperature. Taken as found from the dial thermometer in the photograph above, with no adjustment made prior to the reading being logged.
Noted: 42 °F
